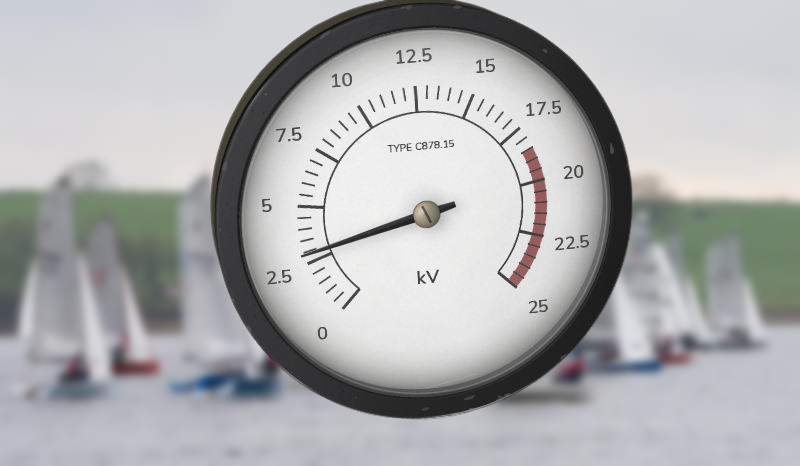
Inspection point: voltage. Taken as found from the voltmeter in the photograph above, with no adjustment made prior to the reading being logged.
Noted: 3 kV
